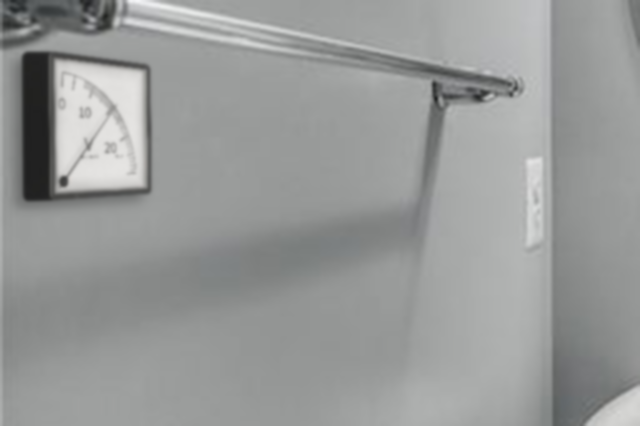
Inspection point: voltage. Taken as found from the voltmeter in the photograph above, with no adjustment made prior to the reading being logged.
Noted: 15 V
